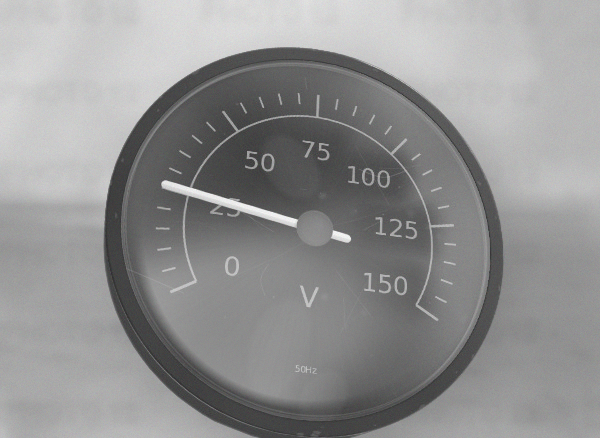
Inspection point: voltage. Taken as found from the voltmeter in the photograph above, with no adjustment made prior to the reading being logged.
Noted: 25 V
